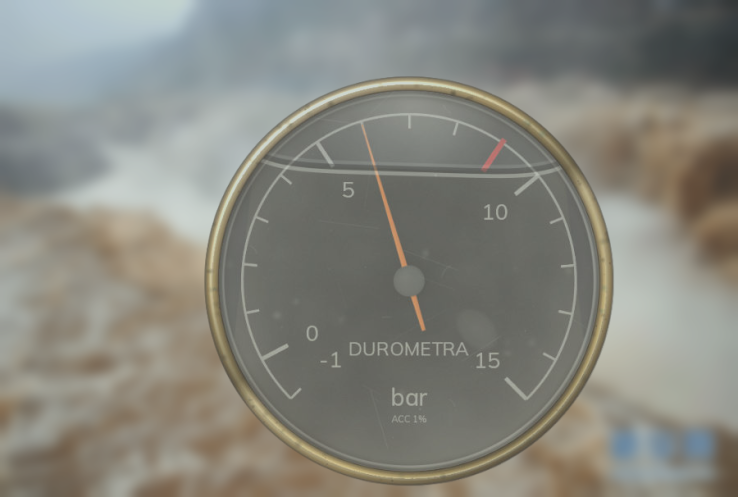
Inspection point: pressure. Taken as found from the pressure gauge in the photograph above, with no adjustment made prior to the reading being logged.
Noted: 6 bar
